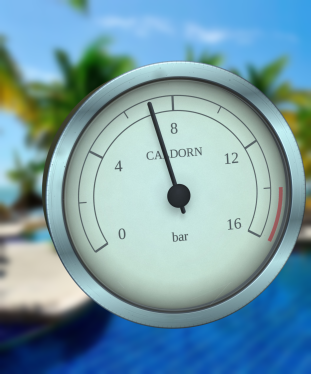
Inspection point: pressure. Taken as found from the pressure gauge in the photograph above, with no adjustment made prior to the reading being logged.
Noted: 7 bar
